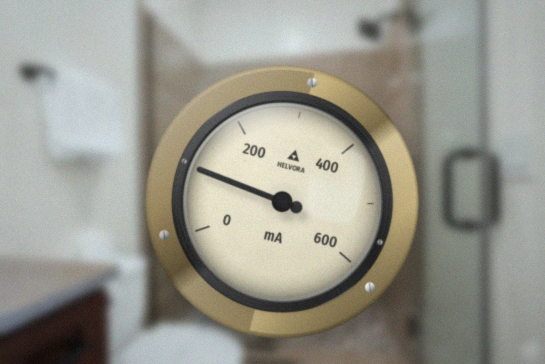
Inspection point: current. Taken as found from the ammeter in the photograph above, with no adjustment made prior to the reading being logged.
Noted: 100 mA
